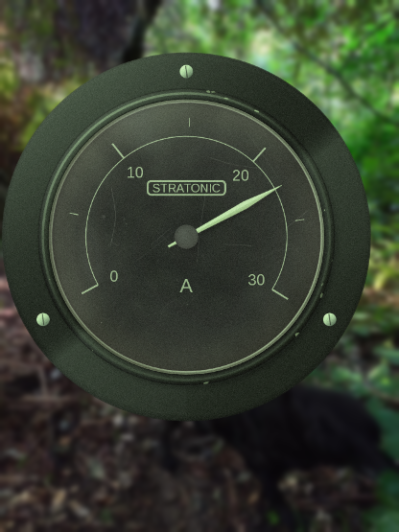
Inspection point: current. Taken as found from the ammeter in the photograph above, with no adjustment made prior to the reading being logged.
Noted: 22.5 A
